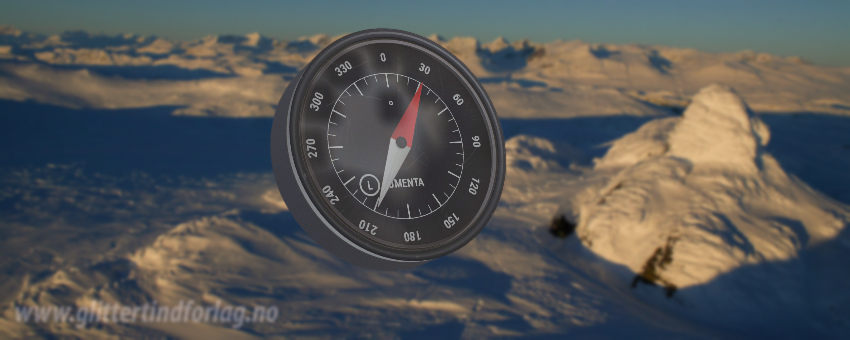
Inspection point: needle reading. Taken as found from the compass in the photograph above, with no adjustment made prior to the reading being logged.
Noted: 30 °
